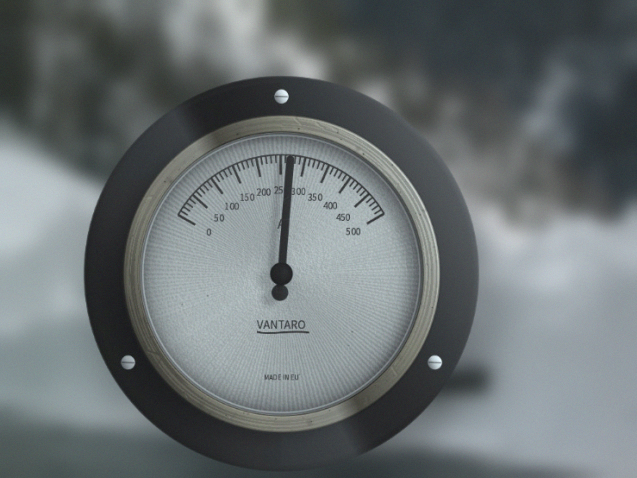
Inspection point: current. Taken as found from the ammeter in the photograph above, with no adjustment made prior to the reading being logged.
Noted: 270 A
